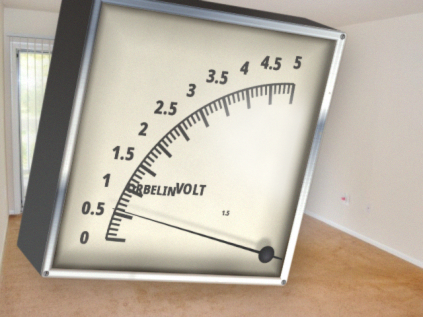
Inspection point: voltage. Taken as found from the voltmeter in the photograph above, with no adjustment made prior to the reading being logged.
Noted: 0.6 V
